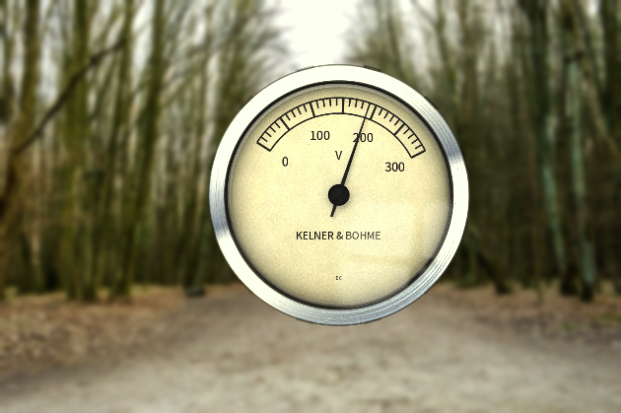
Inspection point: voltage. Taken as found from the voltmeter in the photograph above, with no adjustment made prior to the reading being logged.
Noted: 190 V
